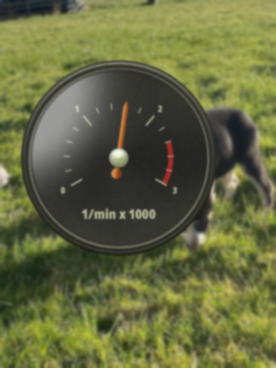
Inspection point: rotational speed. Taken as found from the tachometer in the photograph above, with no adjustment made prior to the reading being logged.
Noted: 1600 rpm
